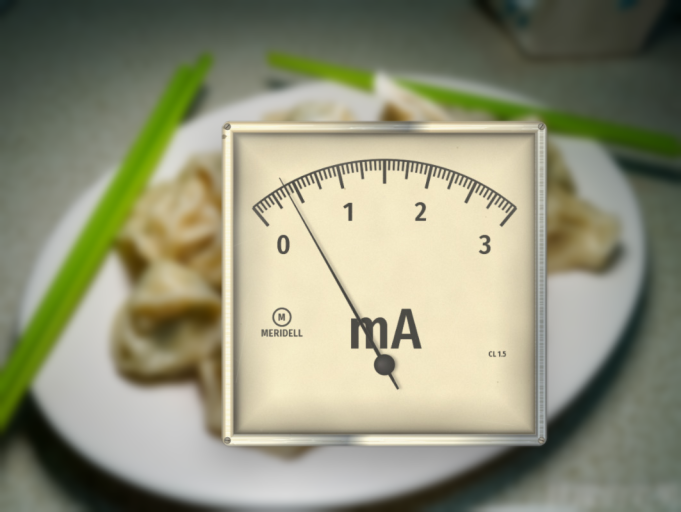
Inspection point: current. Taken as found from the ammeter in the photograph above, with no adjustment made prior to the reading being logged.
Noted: 0.4 mA
